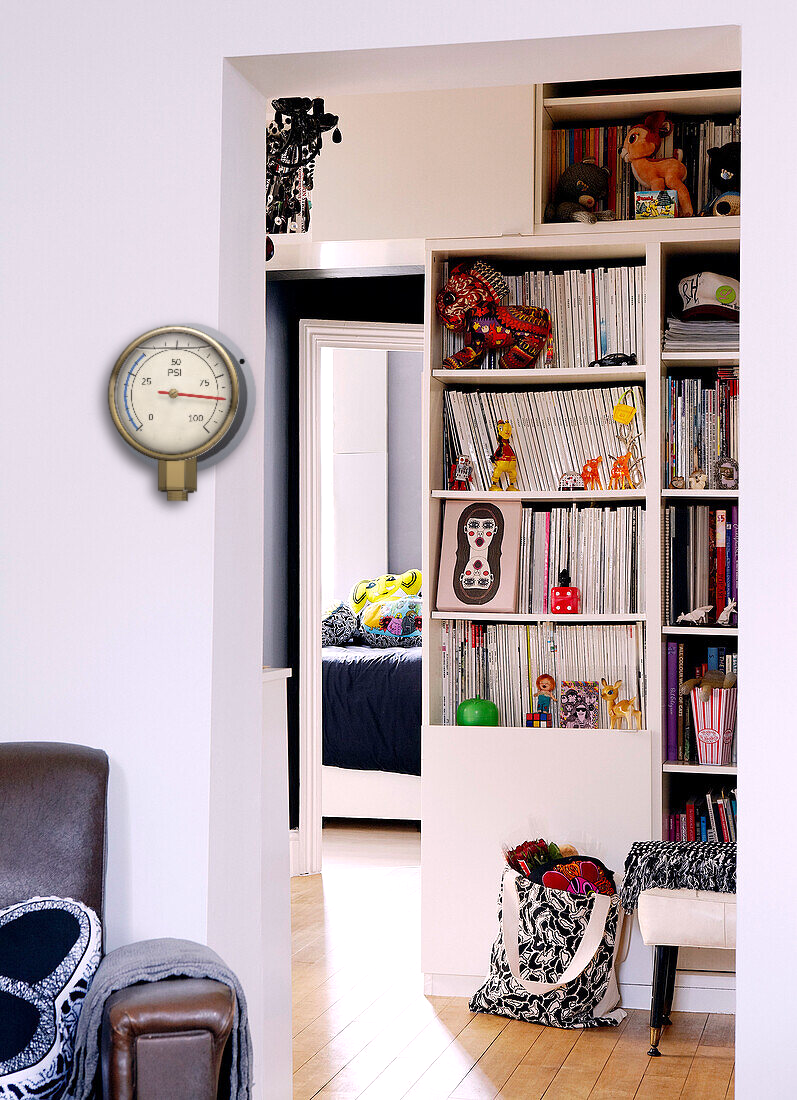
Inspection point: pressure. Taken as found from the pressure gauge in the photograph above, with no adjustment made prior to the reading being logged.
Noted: 85 psi
